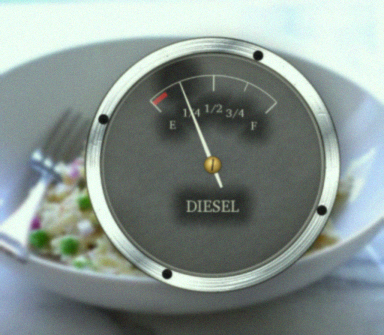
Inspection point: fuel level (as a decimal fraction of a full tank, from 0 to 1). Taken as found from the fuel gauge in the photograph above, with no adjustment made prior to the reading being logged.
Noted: 0.25
